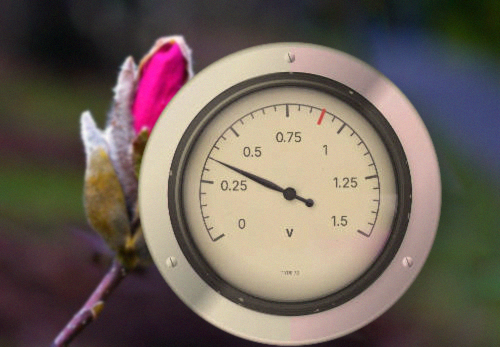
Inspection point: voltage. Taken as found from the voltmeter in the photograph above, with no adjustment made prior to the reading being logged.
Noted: 0.35 V
